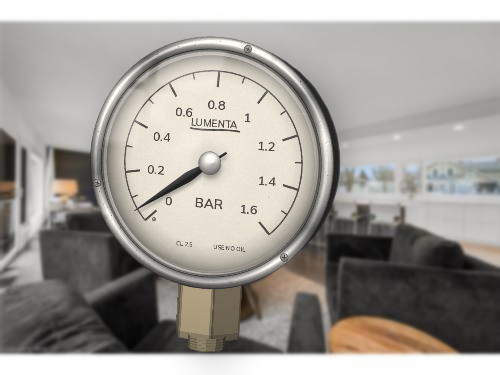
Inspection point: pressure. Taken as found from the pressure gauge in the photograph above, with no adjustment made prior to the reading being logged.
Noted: 0.05 bar
